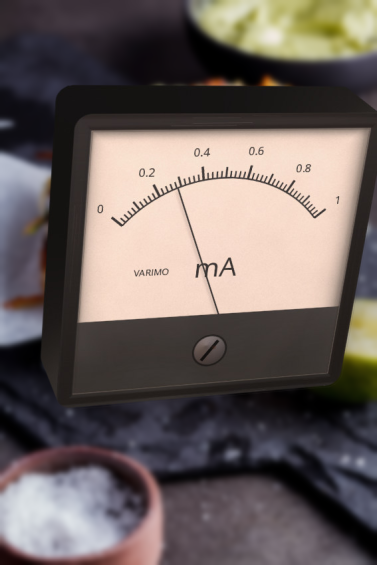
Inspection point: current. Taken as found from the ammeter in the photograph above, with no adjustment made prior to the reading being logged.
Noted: 0.28 mA
